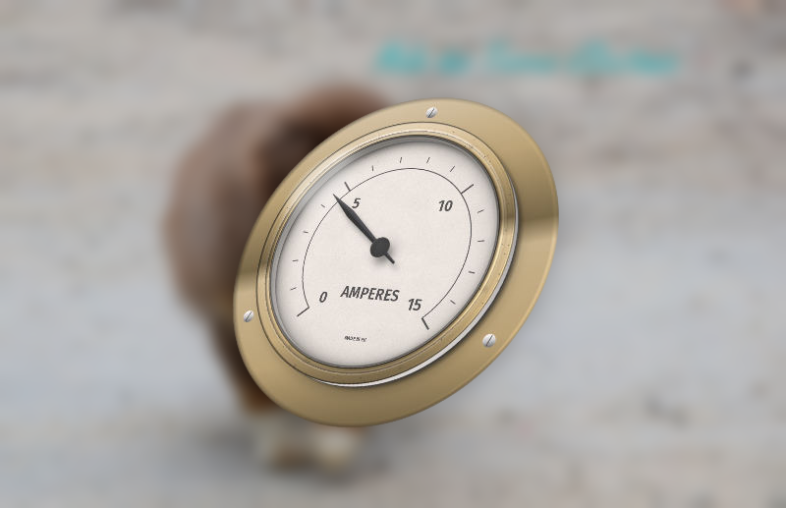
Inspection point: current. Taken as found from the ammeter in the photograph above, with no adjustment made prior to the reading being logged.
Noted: 4.5 A
